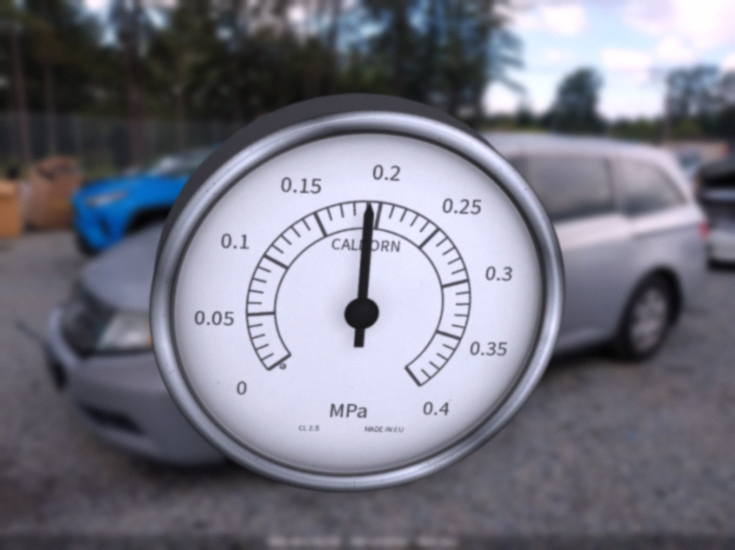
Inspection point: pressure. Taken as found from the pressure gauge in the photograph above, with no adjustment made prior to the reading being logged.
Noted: 0.19 MPa
